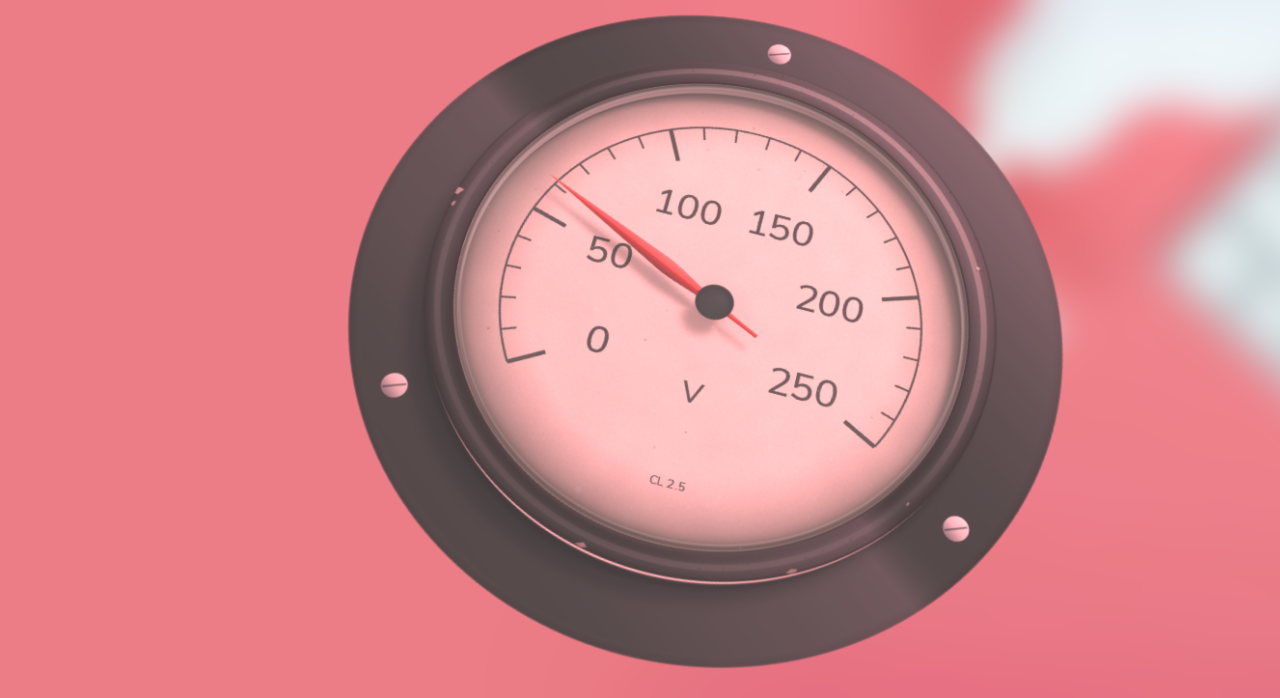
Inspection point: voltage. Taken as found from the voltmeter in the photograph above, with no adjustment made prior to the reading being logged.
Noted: 60 V
